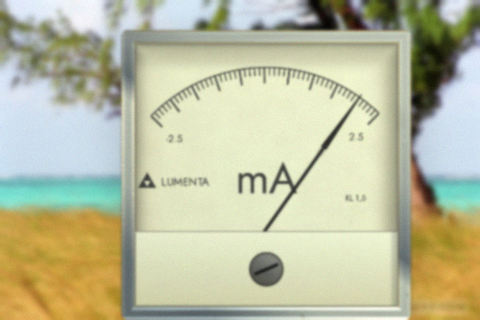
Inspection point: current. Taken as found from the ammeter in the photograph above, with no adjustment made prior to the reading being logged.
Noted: 2 mA
